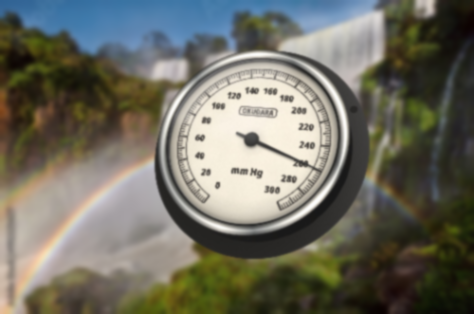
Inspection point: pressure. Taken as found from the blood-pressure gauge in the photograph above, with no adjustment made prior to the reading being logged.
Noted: 260 mmHg
